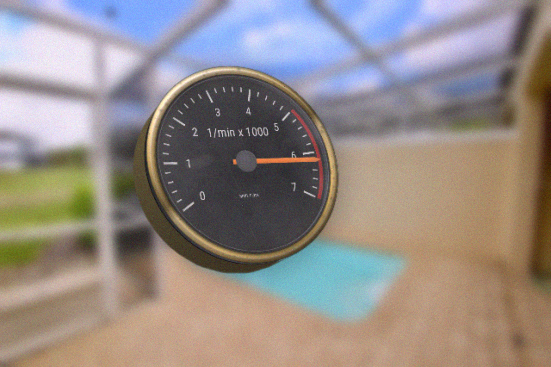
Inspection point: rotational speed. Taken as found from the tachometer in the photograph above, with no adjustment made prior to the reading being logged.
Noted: 6200 rpm
